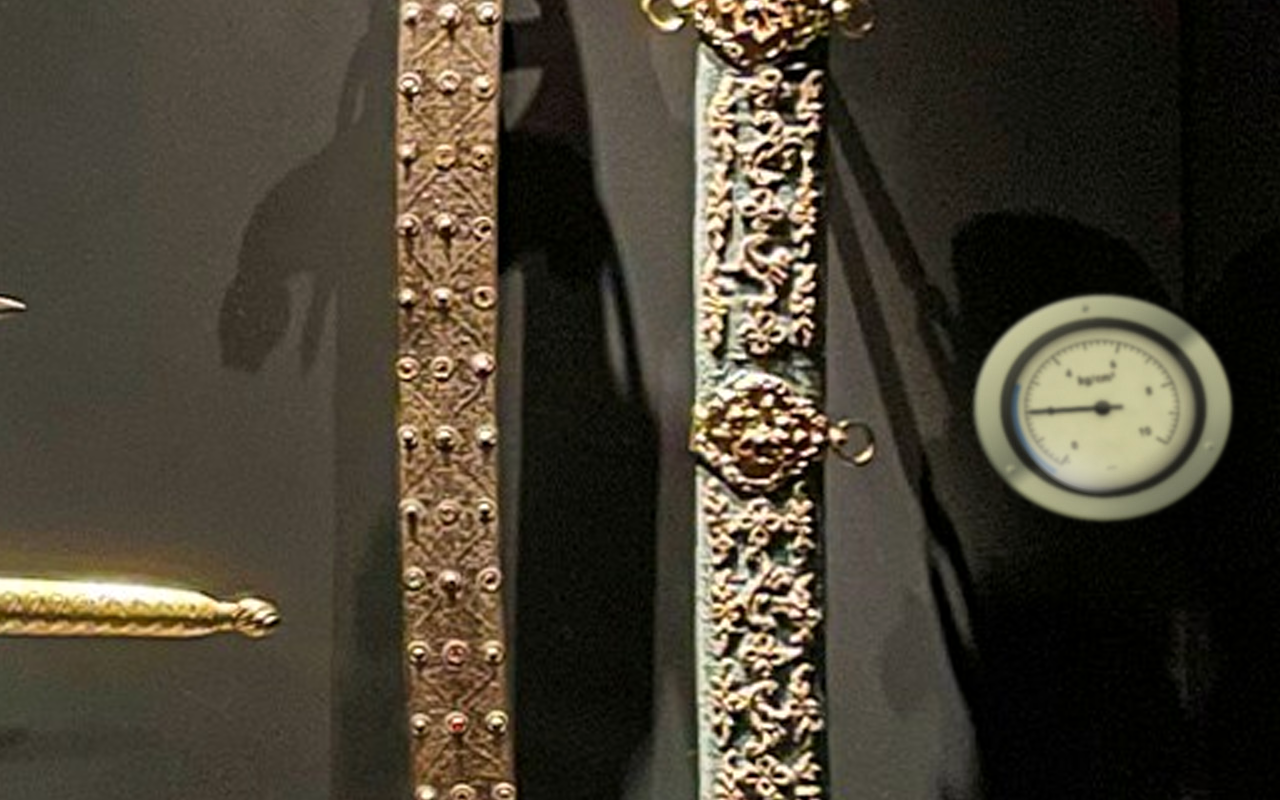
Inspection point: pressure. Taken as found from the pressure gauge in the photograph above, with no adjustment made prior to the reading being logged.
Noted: 2 kg/cm²
